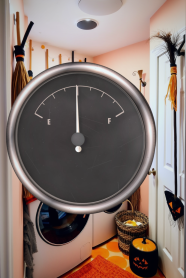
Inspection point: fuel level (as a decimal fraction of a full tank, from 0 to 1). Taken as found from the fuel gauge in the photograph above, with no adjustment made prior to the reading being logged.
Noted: 0.5
